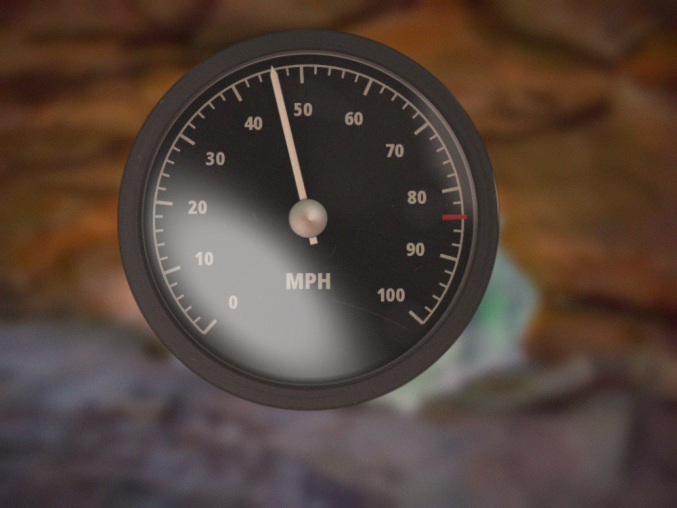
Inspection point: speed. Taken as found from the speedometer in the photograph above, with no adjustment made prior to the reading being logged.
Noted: 46 mph
